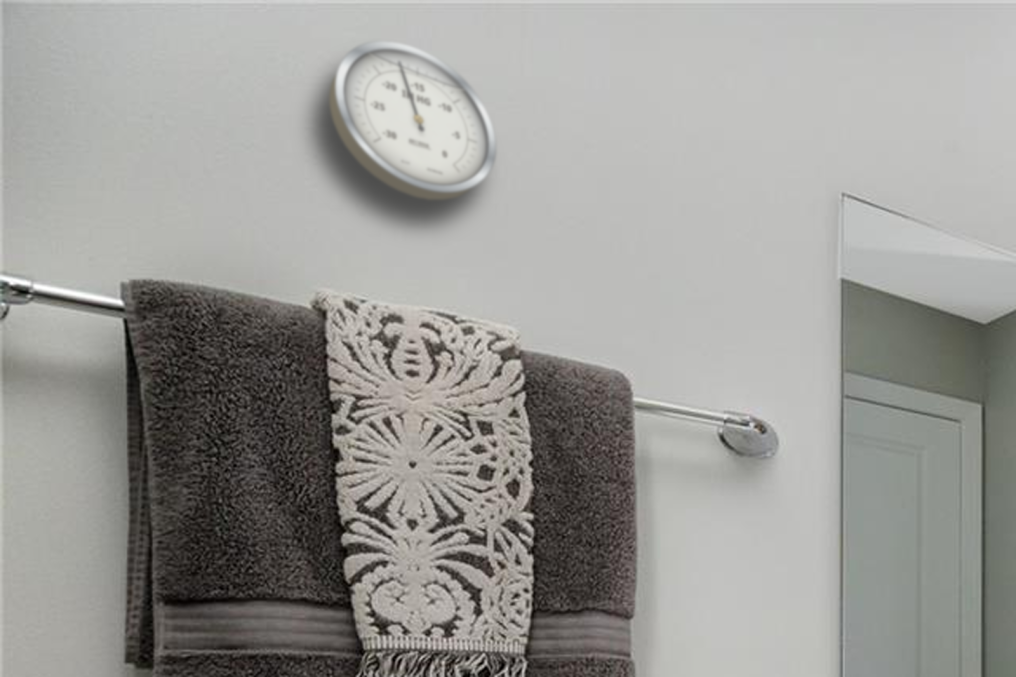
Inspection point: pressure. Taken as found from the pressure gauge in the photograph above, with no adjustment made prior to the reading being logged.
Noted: -17 inHg
